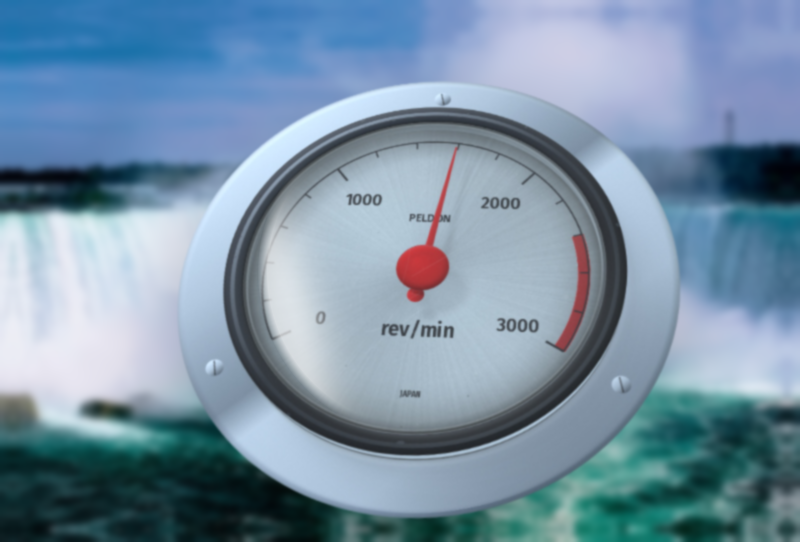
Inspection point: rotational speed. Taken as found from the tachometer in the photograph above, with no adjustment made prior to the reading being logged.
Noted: 1600 rpm
